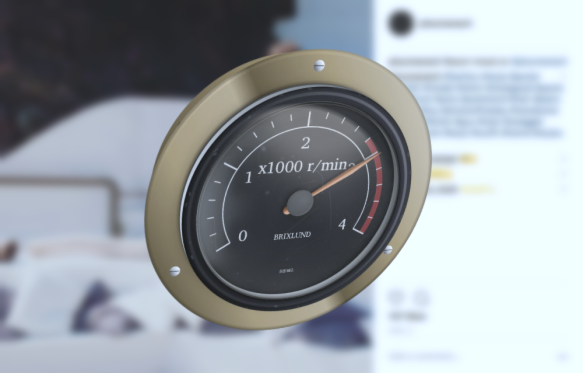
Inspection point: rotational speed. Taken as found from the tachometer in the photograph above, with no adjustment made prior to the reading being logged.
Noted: 3000 rpm
